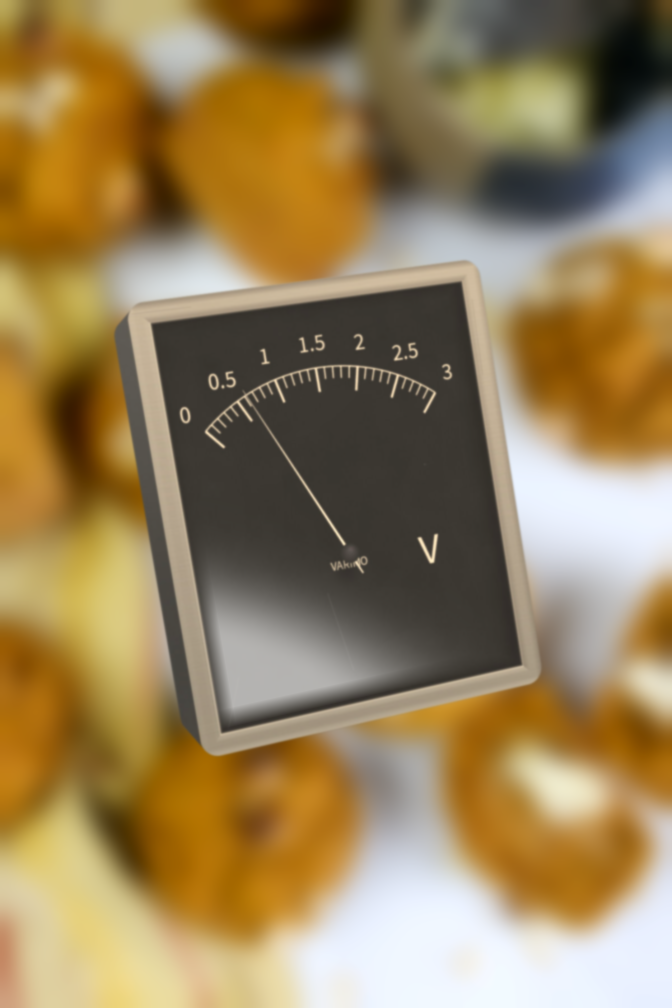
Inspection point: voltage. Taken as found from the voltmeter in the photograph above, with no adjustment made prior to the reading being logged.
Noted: 0.6 V
